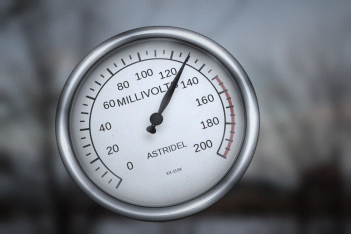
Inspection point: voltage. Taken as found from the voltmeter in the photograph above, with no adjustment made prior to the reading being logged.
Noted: 130 mV
